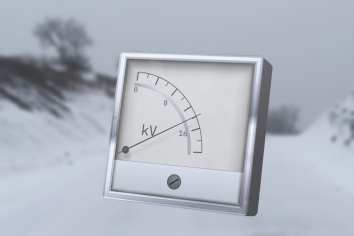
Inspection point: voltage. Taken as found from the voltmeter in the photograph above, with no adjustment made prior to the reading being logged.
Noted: 14 kV
